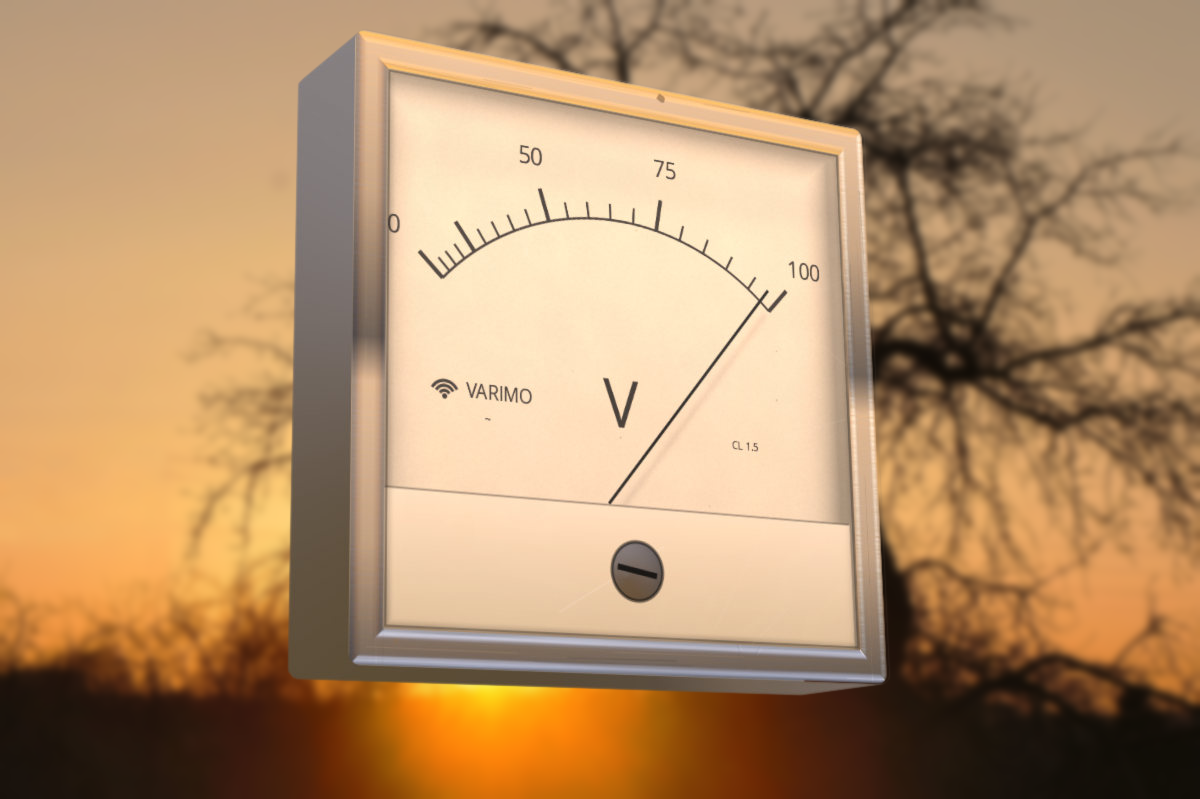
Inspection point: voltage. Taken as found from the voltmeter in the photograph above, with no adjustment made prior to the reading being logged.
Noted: 97.5 V
